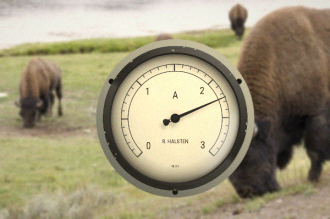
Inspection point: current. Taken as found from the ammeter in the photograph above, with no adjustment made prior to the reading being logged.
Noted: 2.25 A
